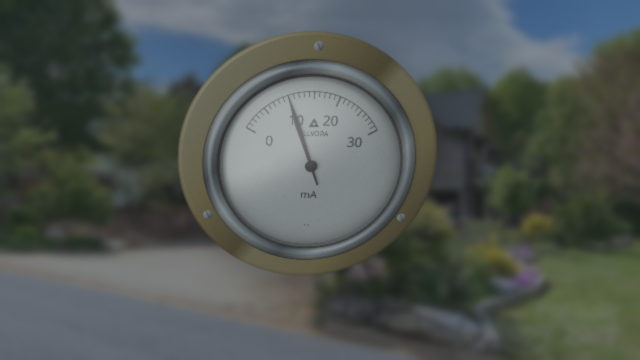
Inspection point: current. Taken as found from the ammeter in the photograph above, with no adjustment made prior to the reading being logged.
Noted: 10 mA
